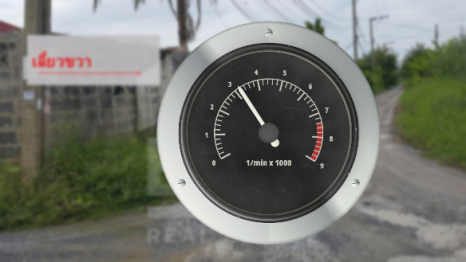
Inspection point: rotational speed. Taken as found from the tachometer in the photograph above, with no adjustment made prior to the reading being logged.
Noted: 3200 rpm
